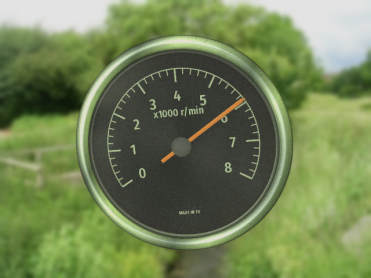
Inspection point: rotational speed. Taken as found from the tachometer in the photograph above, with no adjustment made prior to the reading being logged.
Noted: 5900 rpm
